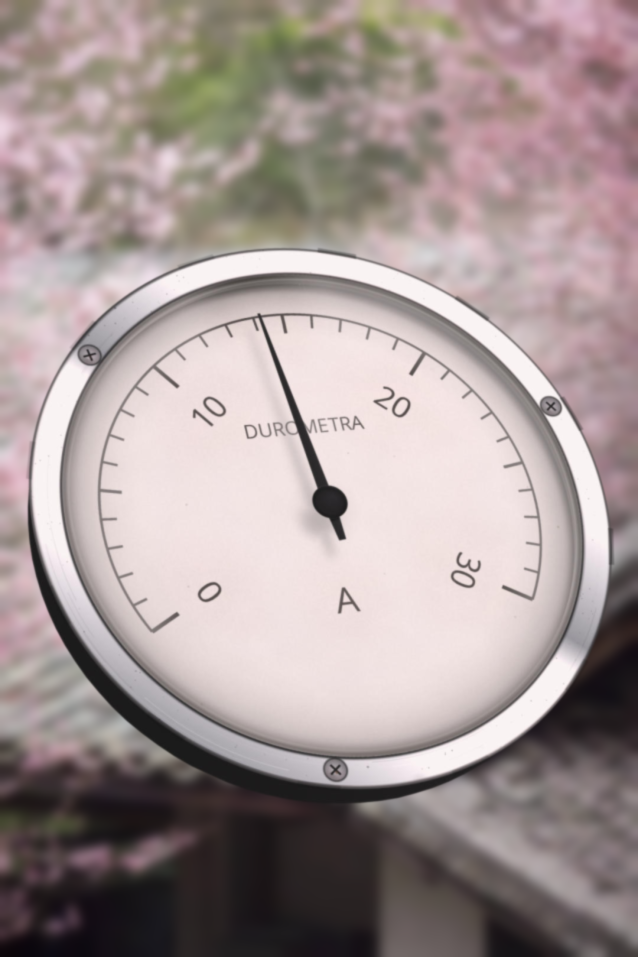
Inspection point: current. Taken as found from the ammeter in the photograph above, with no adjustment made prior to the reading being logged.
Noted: 14 A
